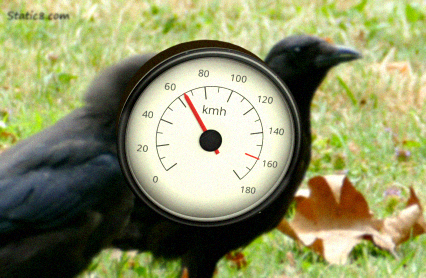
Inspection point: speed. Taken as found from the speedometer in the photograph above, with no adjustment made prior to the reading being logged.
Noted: 65 km/h
